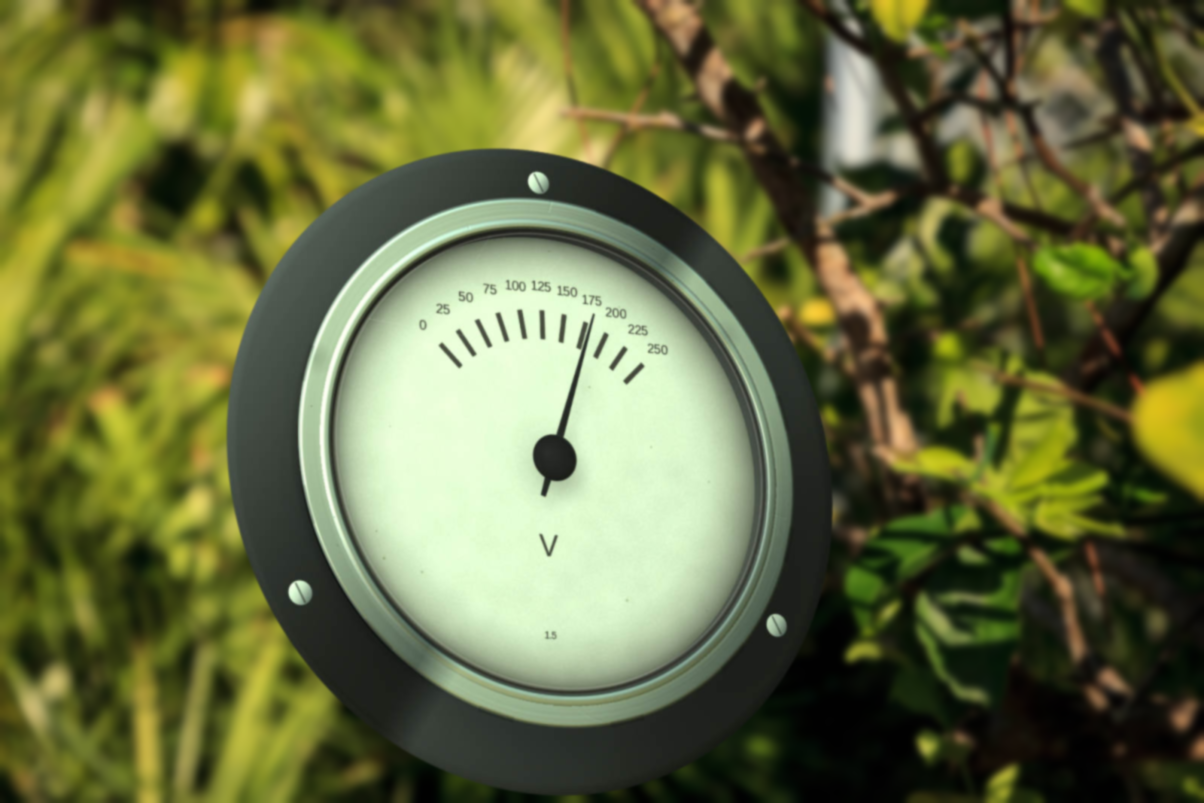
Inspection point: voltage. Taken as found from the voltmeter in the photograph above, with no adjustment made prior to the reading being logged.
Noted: 175 V
